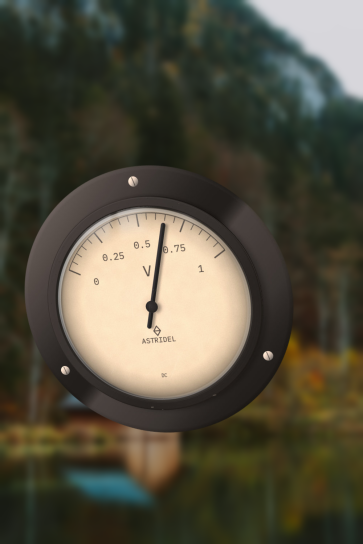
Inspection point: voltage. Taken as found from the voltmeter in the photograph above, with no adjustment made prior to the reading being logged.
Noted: 0.65 V
